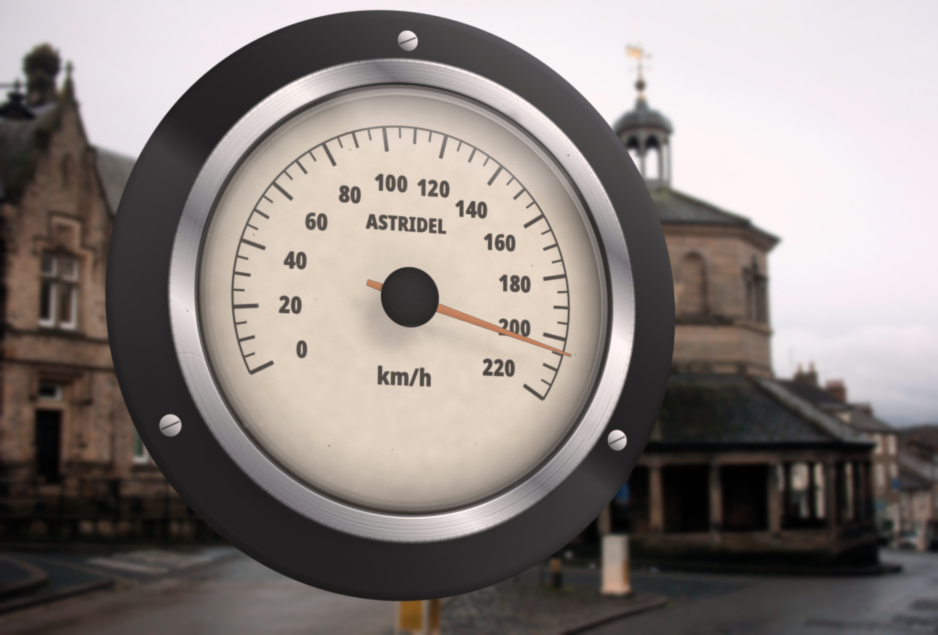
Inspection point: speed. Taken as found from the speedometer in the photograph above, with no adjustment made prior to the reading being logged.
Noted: 205 km/h
